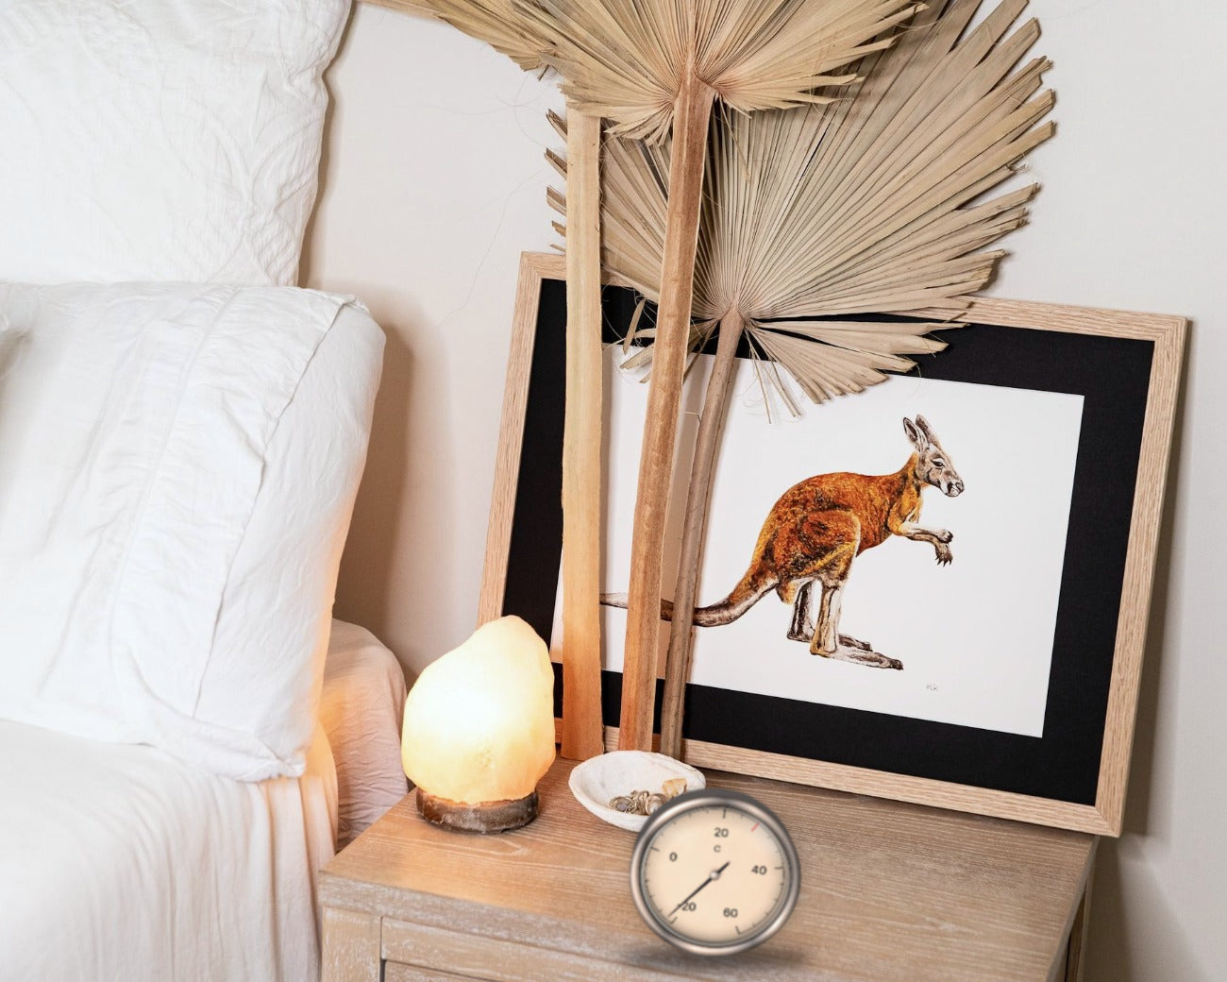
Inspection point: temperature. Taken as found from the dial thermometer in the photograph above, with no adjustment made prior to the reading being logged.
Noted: -18 °C
